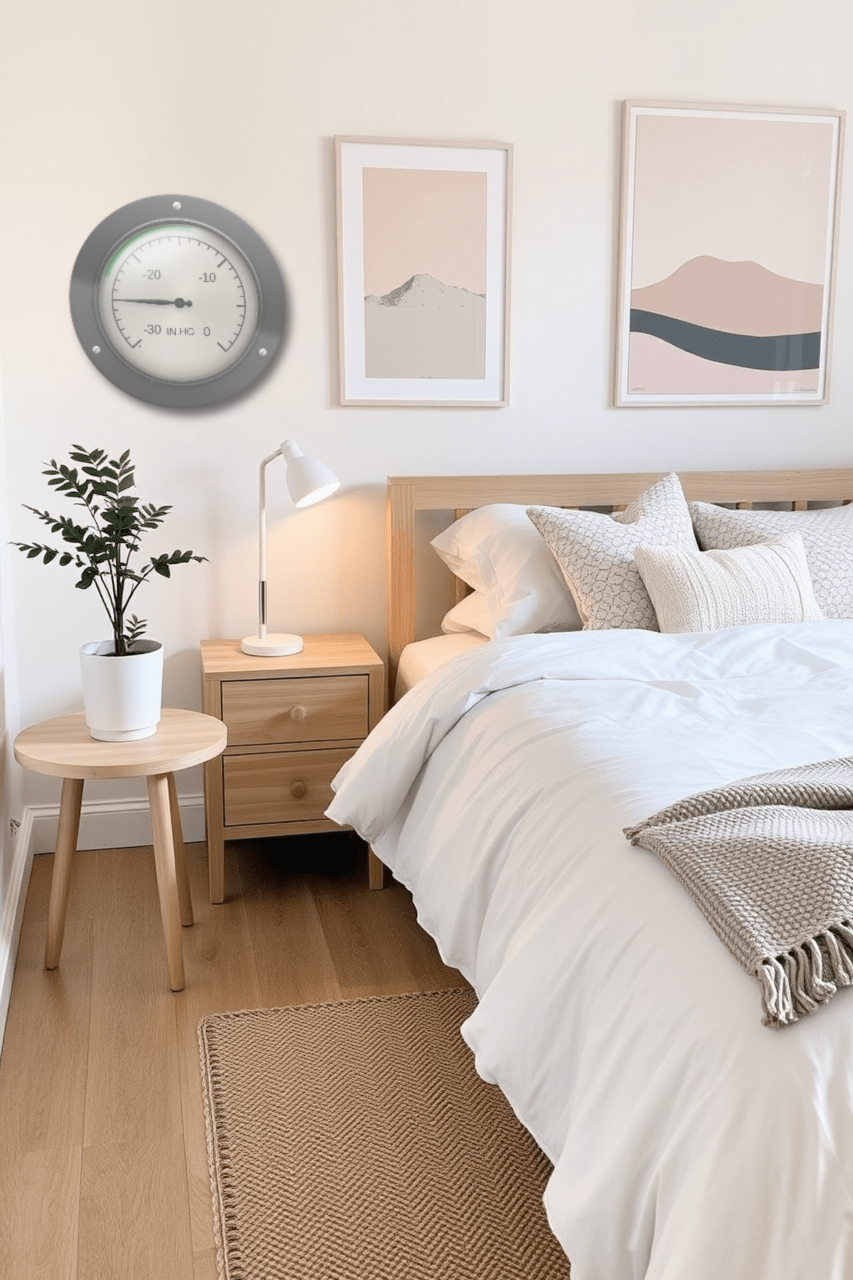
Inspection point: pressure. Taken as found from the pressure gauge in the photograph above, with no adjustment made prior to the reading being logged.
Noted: -25 inHg
